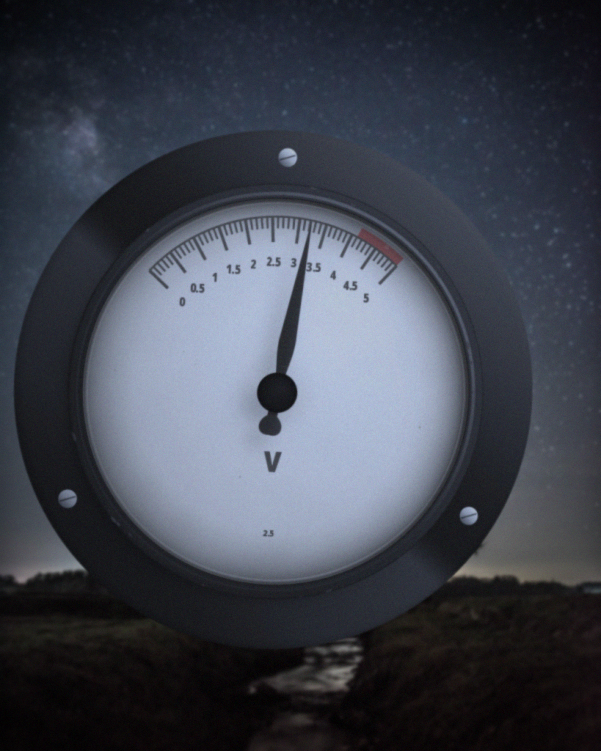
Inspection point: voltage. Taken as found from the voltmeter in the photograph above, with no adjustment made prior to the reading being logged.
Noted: 3.2 V
